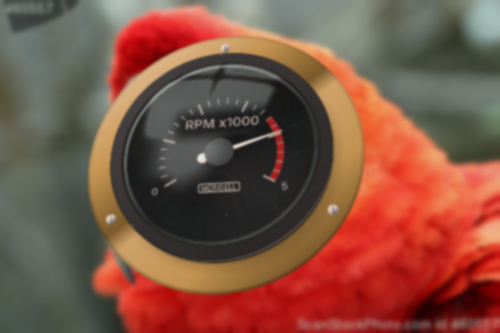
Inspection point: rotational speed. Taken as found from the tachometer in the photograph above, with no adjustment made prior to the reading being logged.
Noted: 4000 rpm
